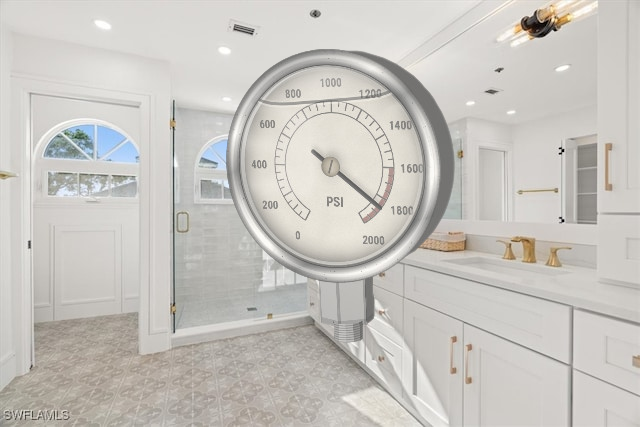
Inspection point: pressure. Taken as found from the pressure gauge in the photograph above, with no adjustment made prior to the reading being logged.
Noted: 1850 psi
